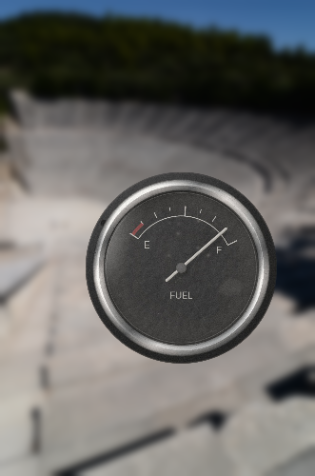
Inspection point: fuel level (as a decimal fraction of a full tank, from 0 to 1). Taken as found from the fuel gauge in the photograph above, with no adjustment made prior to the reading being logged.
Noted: 0.875
